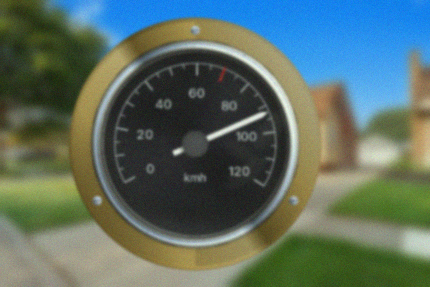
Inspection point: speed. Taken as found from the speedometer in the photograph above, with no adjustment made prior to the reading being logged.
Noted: 92.5 km/h
